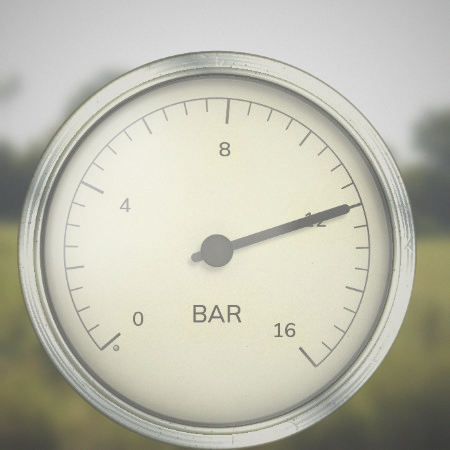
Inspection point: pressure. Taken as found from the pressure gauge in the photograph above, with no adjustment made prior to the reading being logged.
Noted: 12 bar
